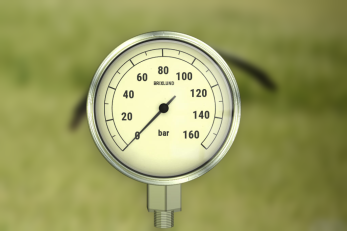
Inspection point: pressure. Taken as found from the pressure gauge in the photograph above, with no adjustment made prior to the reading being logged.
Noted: 0 bar
